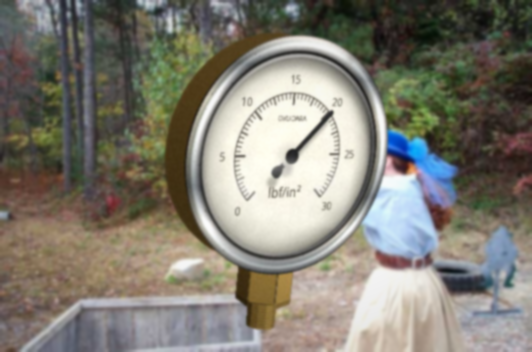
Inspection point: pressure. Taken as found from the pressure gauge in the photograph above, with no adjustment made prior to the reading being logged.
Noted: 20 psi
